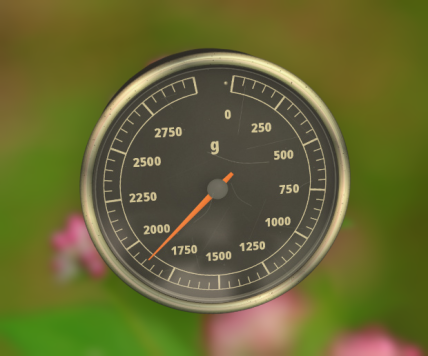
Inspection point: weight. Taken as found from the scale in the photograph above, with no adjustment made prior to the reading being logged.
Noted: 1900 g
